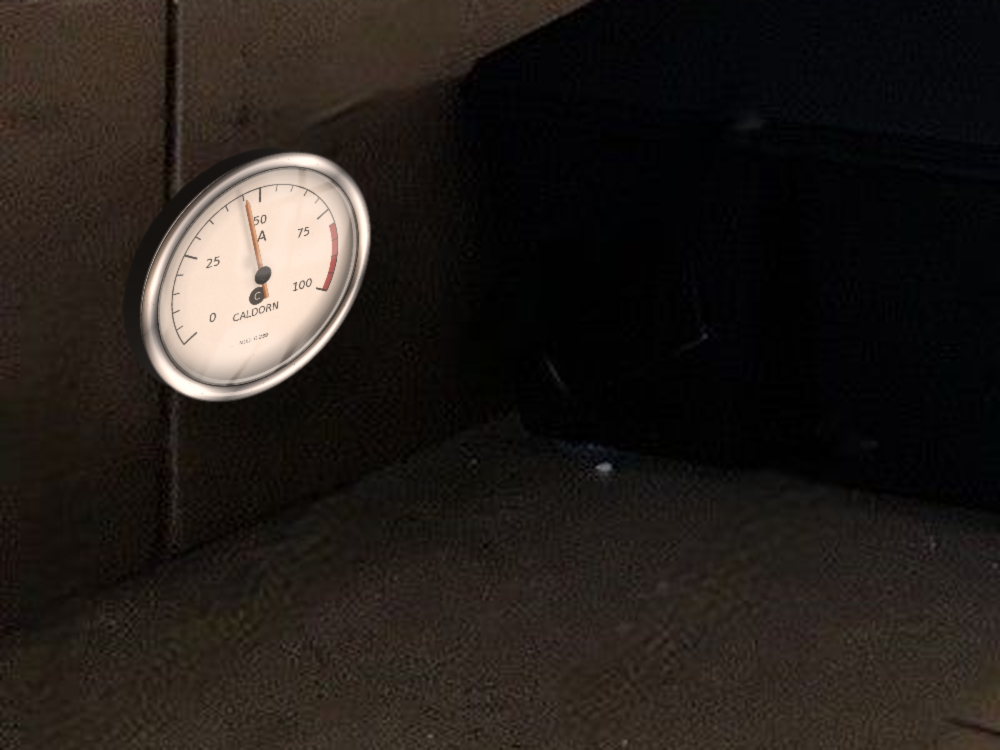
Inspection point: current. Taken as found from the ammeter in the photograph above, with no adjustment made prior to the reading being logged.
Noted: 45 A
